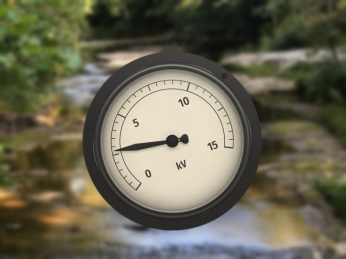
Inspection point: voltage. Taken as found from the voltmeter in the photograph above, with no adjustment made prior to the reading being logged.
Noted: 2.75 kV
